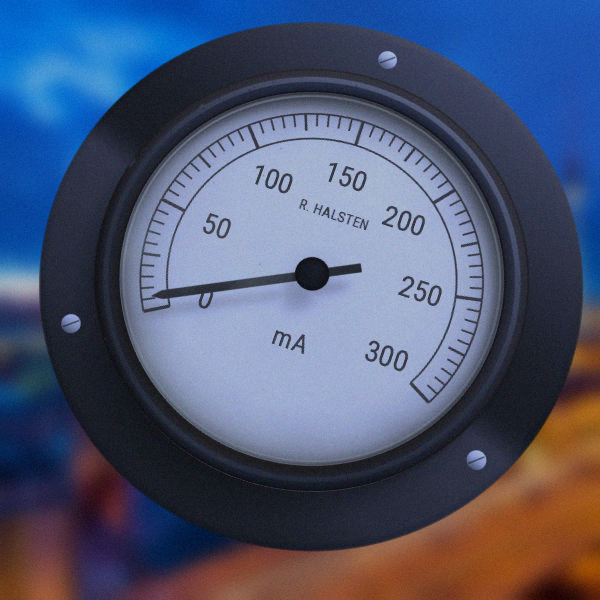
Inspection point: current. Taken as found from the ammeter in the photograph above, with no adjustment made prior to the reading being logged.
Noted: 5 mA
